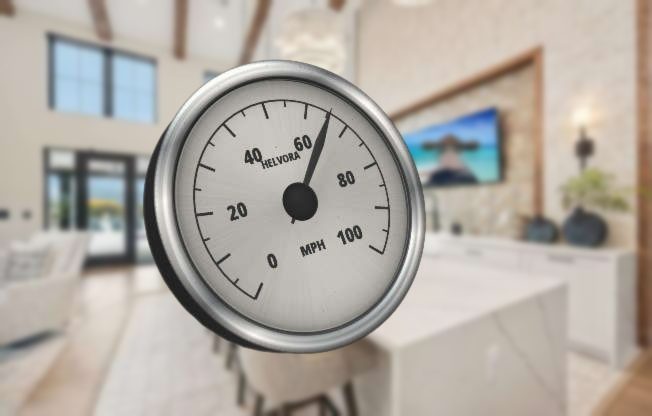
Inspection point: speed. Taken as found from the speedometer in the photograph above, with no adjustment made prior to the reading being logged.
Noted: 65 mph
